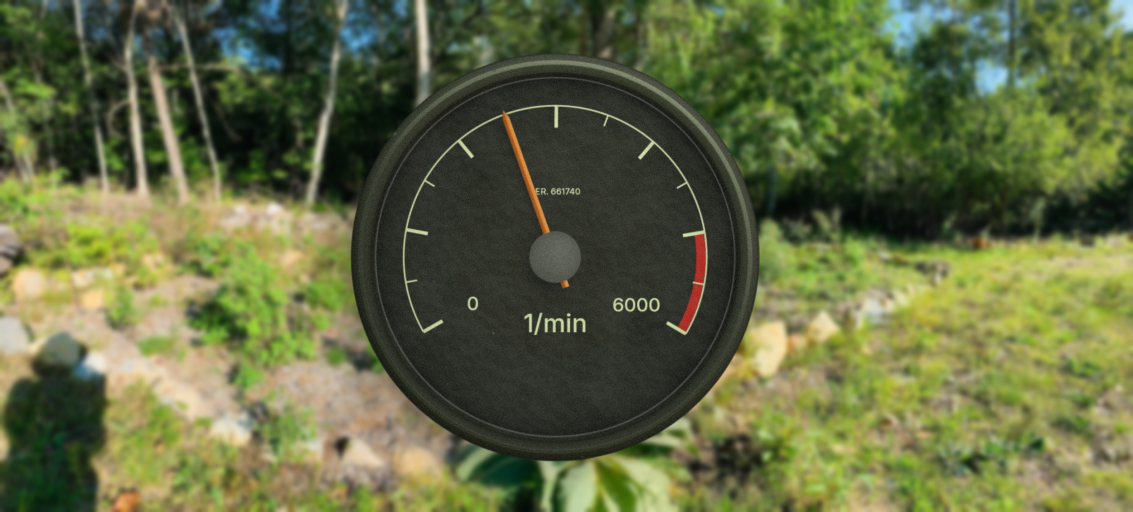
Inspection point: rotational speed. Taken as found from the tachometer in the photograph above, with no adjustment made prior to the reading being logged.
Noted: 2500 rpm
